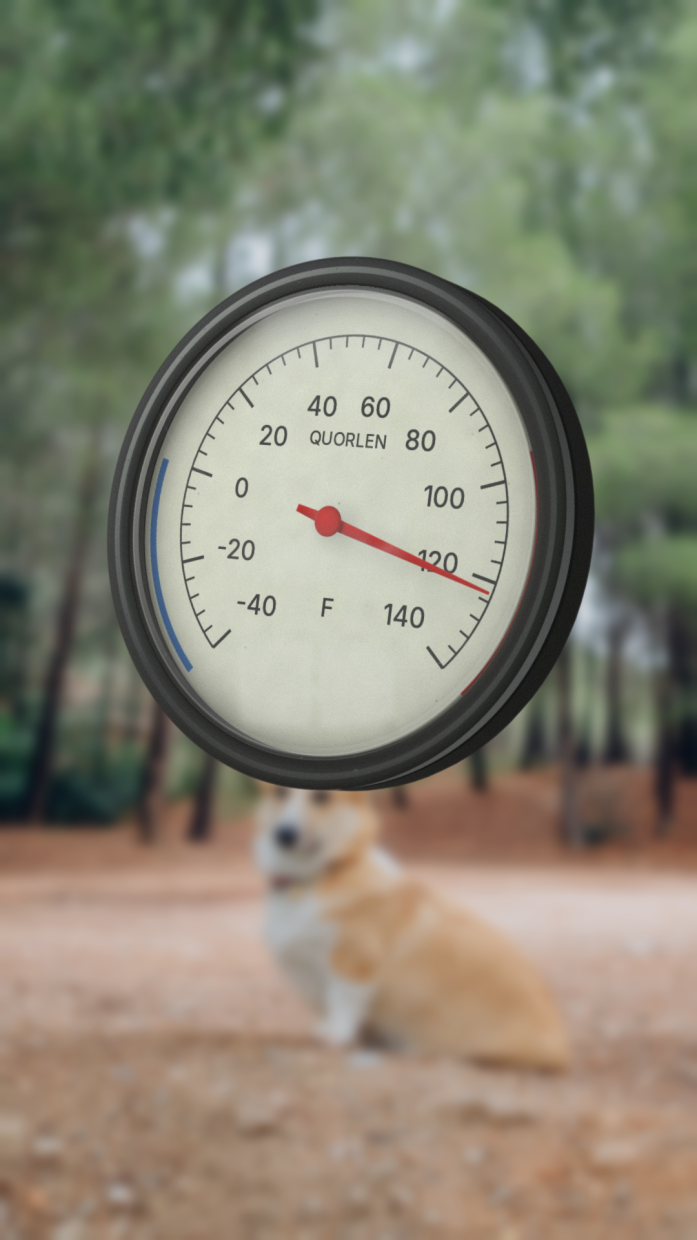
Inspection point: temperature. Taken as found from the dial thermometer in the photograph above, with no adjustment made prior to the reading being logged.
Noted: 122 °F
